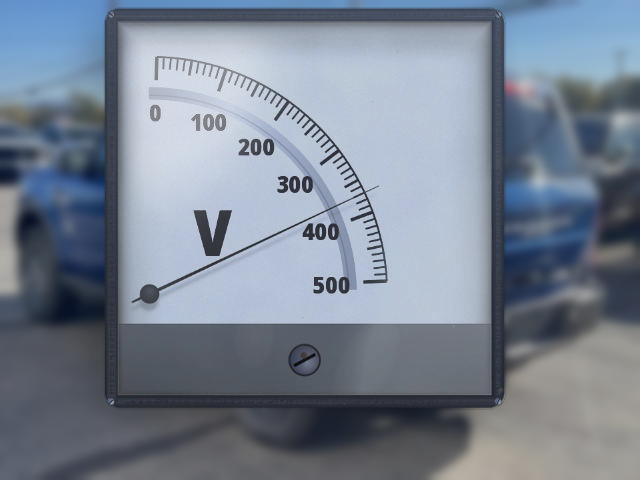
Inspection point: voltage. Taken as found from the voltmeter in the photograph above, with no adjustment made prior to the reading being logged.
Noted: 370 V
